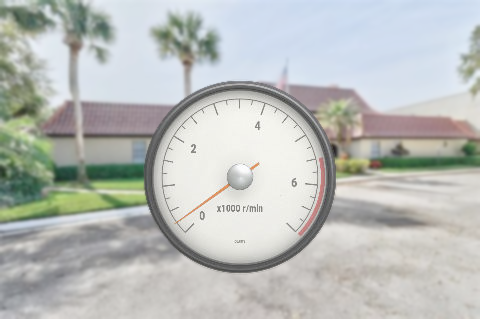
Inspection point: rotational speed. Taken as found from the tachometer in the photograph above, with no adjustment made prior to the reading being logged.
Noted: 250 rpm
